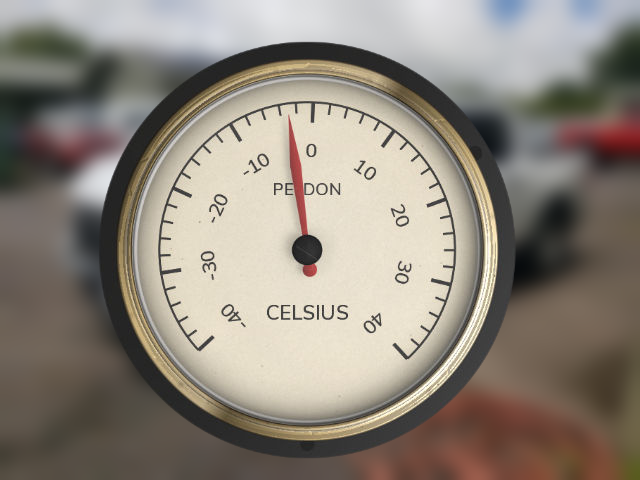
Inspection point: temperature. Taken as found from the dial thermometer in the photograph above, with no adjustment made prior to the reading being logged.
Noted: -3 °C
